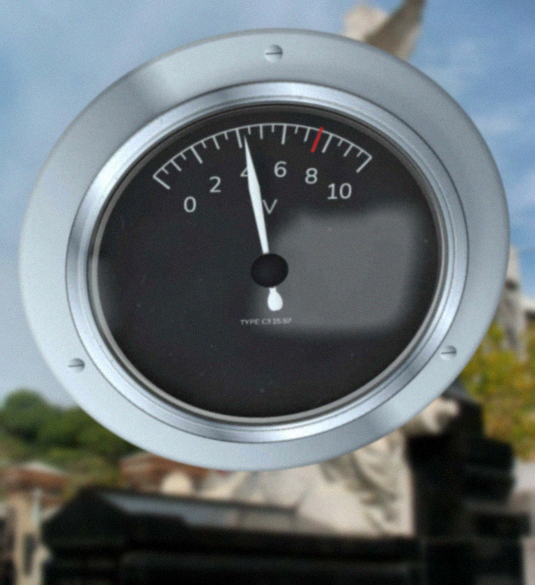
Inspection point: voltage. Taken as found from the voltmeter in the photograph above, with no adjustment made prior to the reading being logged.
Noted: 4.25 V
